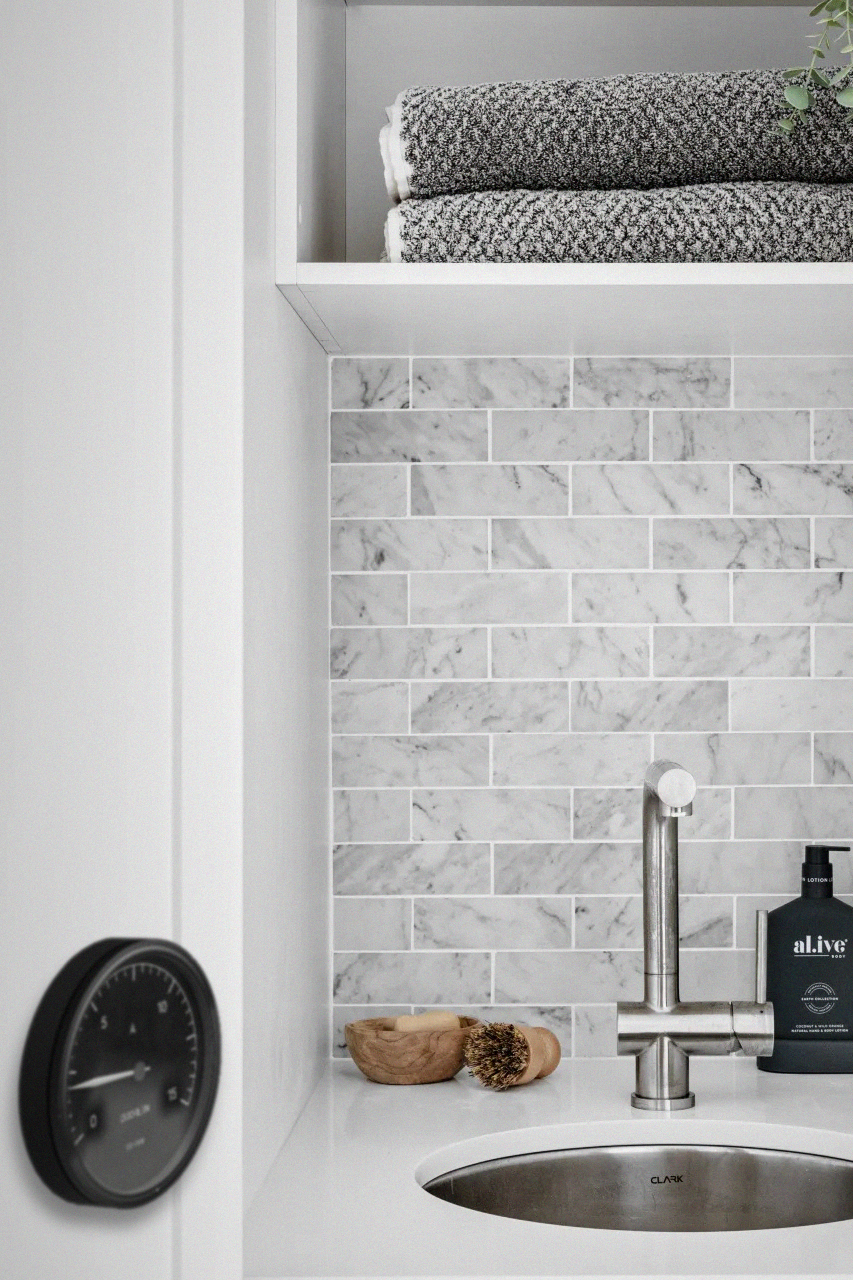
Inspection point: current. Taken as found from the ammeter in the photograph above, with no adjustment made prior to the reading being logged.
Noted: 2 A
